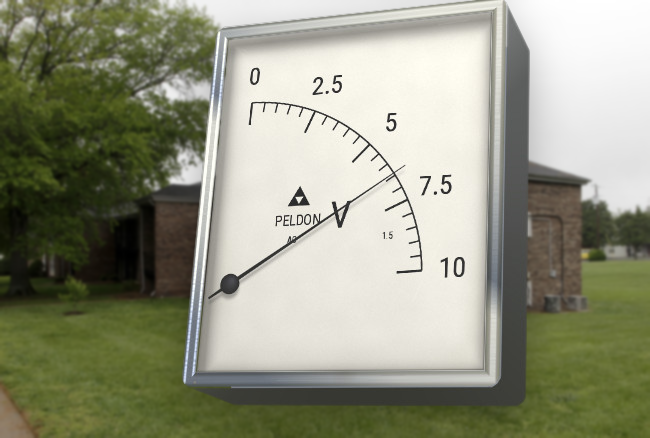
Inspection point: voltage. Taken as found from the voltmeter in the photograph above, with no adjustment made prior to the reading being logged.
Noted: 6.5 V
